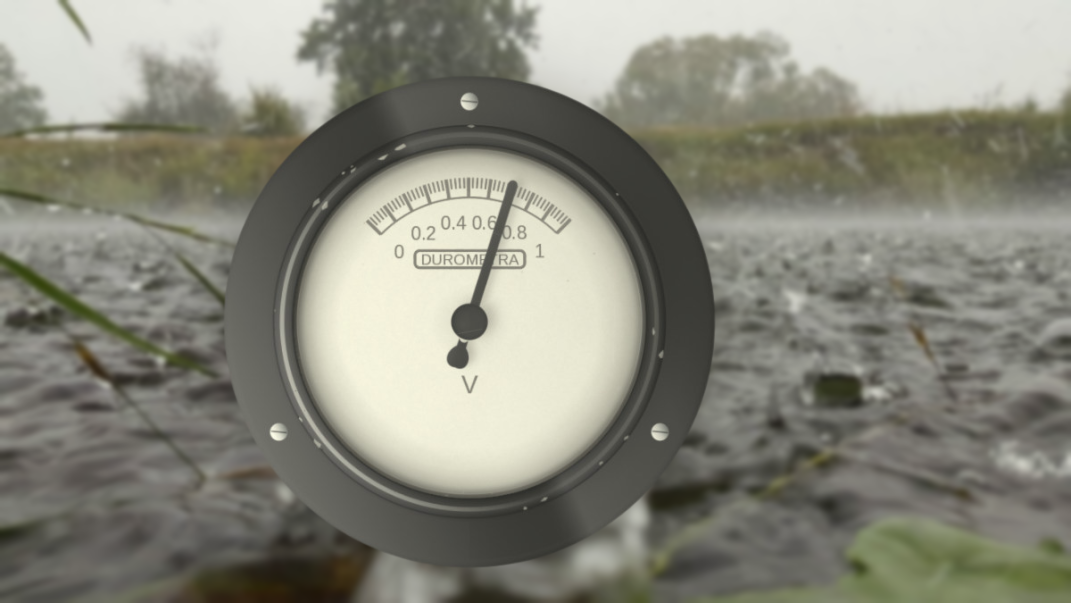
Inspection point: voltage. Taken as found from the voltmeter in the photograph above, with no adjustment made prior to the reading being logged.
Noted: 0.7 V
